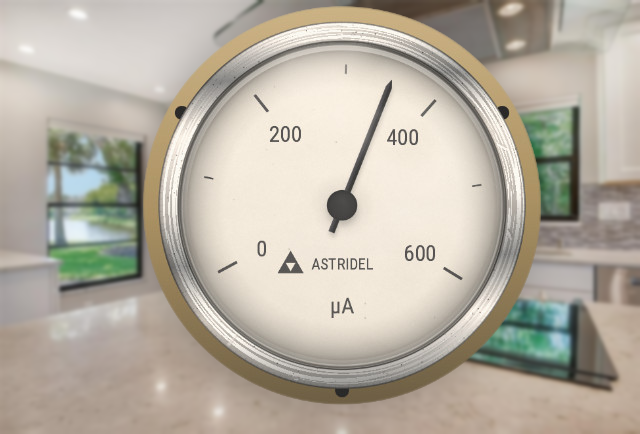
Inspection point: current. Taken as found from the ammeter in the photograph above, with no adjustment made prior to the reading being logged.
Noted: 350 µA
